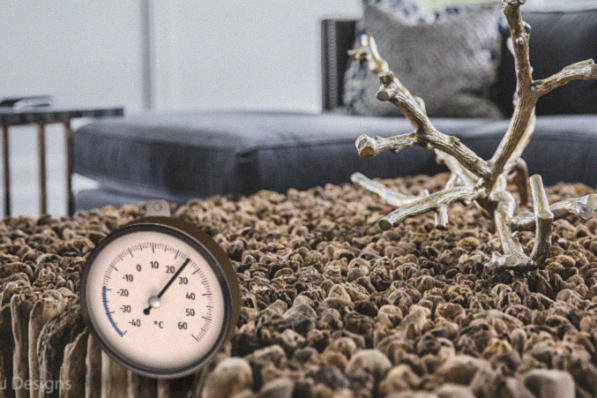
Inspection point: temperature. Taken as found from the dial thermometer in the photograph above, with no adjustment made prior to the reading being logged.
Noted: 25 °C
